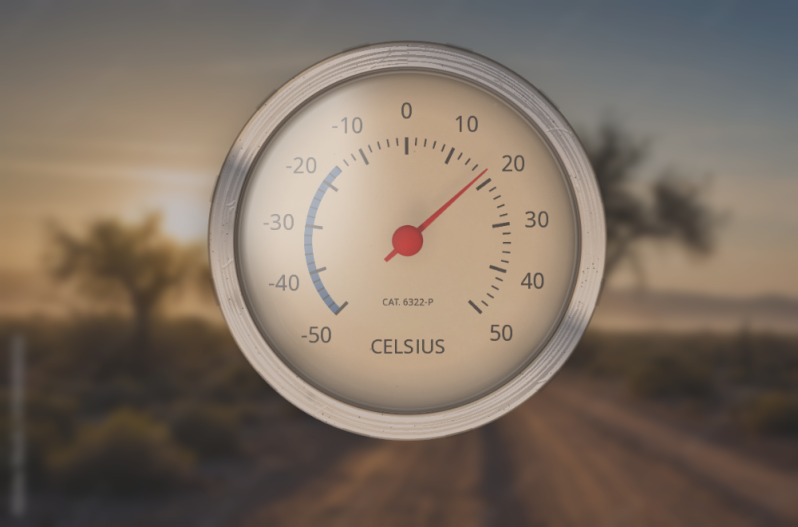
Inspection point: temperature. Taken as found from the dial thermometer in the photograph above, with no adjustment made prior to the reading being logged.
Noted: 18 °C
